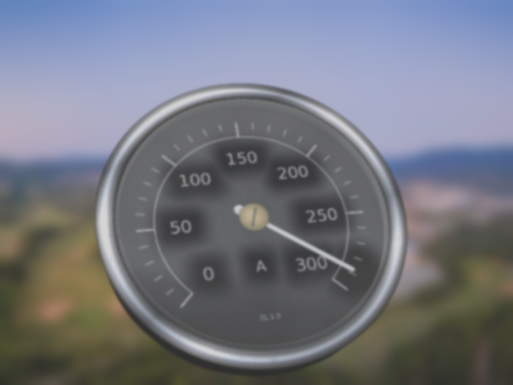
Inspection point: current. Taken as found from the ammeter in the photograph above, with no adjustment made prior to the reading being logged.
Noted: 290 A
